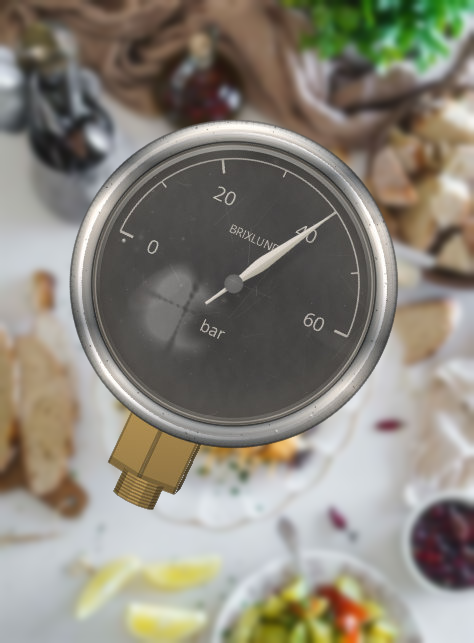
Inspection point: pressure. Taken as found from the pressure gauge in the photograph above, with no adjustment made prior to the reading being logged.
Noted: 40 bar
